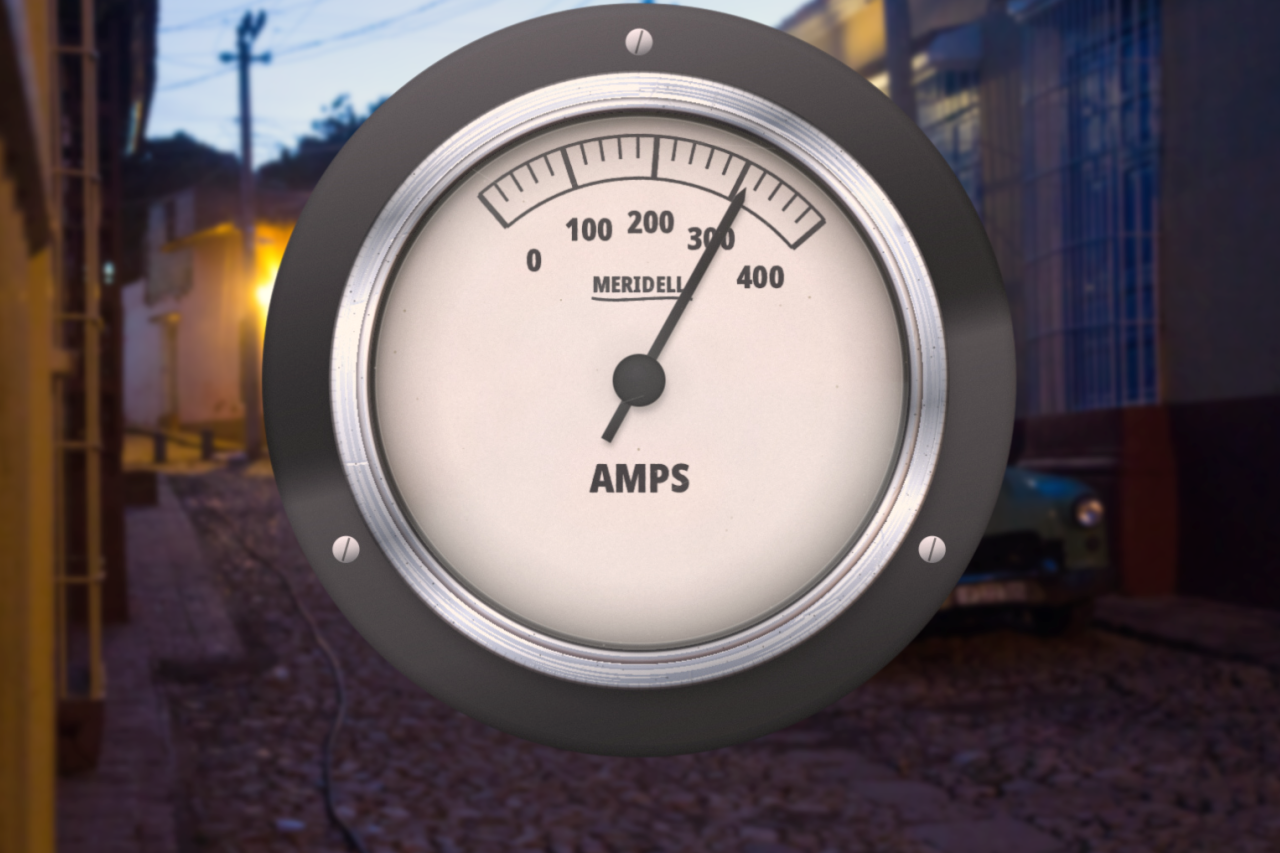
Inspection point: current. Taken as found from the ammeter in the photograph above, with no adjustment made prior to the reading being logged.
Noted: 310 A
